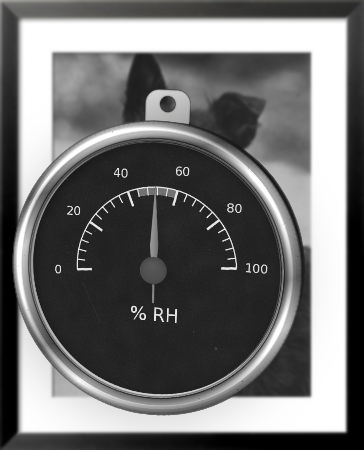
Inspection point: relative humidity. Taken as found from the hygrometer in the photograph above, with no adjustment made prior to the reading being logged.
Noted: 52 %
